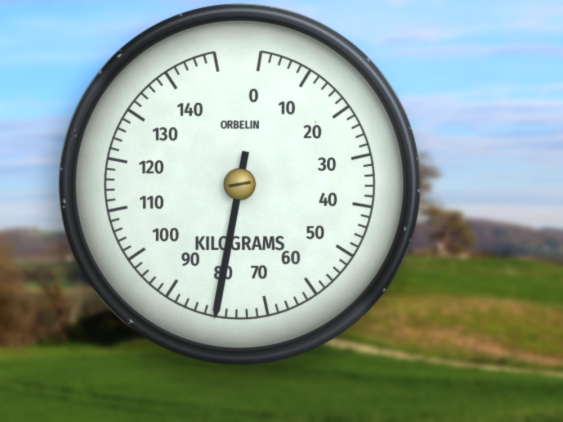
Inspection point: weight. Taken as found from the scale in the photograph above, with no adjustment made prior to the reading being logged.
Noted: 80 kg
